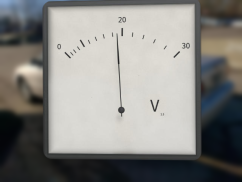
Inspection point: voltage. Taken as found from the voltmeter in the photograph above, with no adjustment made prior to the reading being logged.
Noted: 19 V
